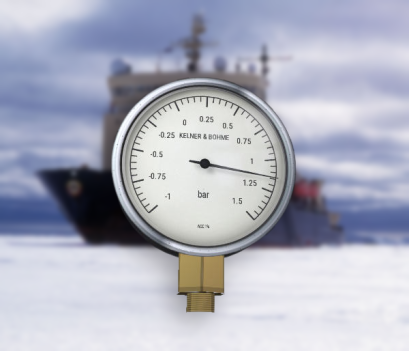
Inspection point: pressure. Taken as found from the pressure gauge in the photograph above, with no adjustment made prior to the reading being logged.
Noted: 1.15 bar
